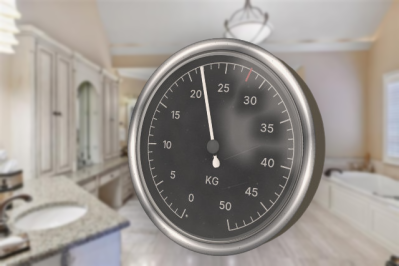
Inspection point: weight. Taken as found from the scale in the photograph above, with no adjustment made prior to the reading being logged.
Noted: 22 kg
